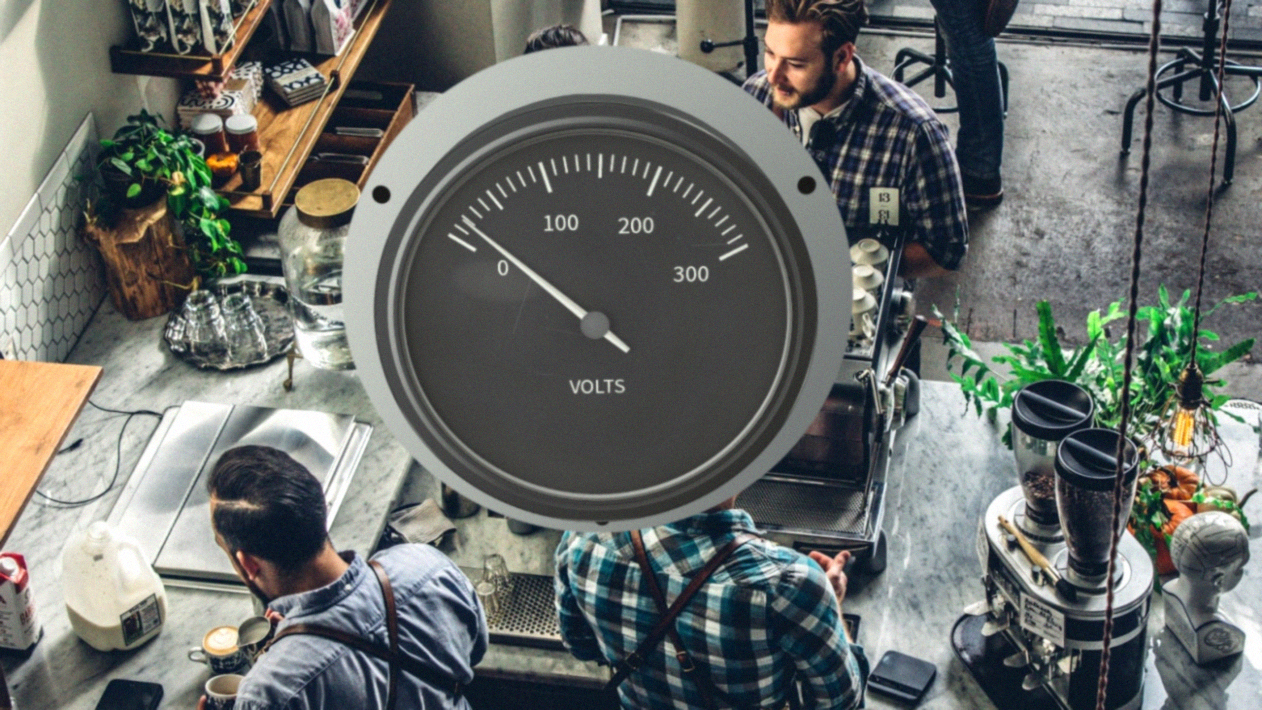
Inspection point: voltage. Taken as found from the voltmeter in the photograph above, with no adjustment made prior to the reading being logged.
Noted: 20 V
